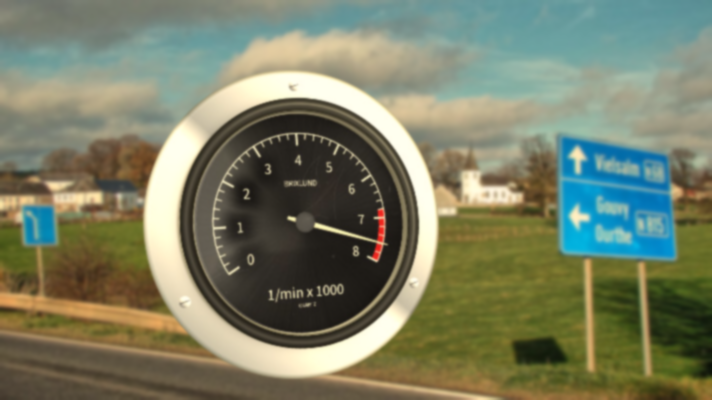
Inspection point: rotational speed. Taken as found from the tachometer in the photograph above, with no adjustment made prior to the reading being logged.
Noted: 7600 rpm
